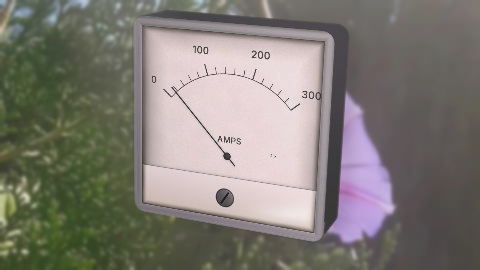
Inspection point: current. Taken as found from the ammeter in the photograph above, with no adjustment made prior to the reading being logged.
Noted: 20 A
